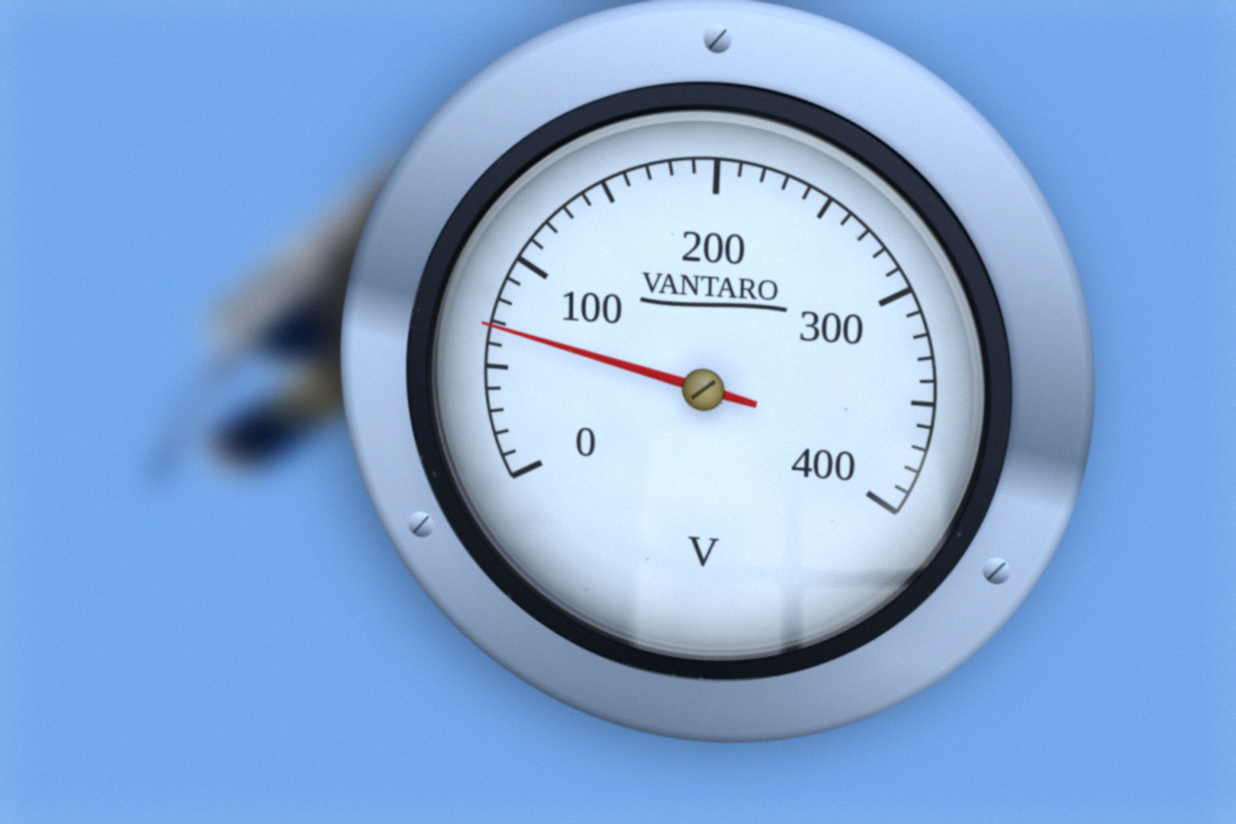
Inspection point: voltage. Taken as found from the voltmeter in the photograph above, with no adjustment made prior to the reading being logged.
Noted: 70 V
